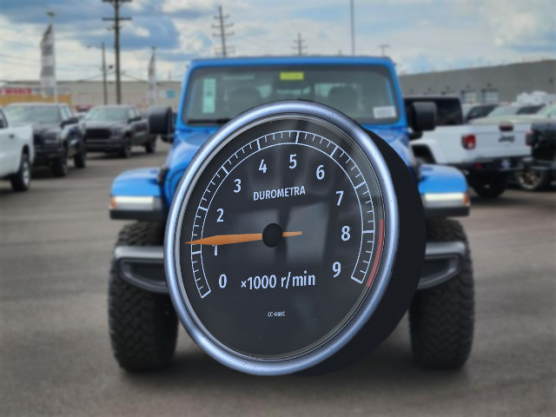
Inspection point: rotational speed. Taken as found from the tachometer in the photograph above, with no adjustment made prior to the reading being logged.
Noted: 1200 rpm
